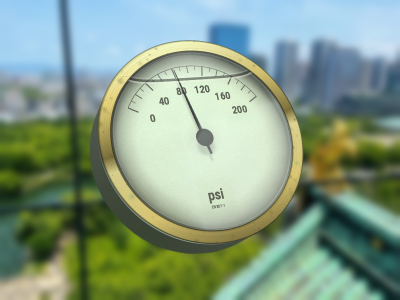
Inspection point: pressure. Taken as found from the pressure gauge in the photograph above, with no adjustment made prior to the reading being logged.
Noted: 80 psi
